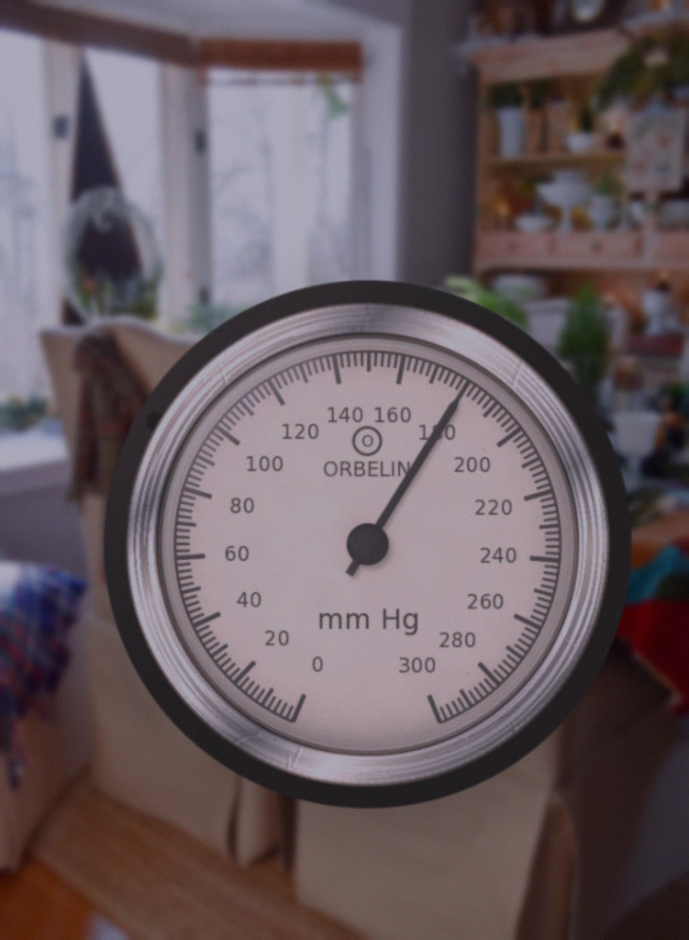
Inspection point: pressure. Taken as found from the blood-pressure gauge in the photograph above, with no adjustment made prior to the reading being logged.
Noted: 180 mmHg
